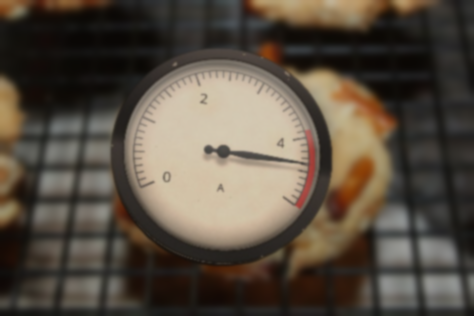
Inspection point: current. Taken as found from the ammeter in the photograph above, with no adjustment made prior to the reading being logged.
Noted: 4.4 A
